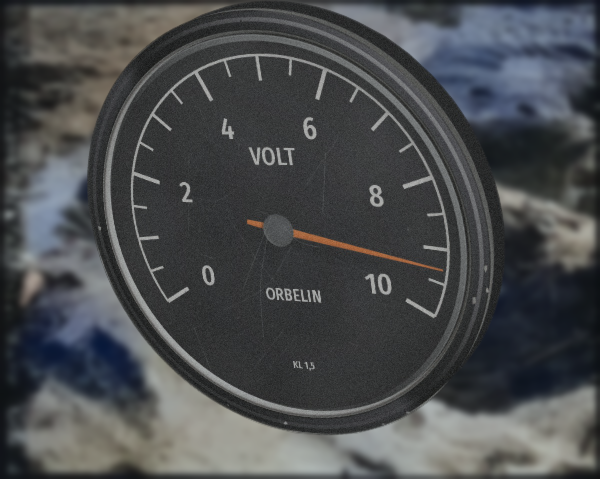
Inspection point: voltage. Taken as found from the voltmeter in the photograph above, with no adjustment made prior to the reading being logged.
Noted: 9.25 V
